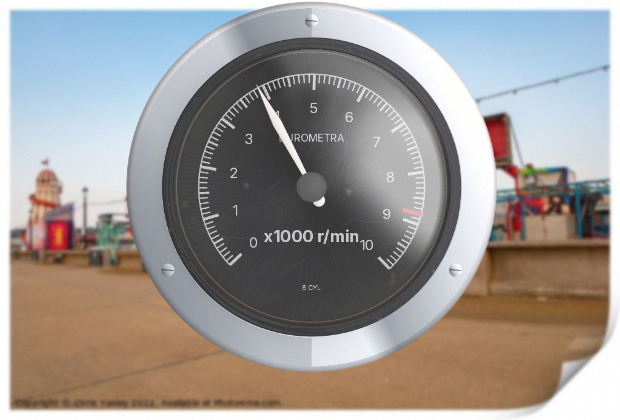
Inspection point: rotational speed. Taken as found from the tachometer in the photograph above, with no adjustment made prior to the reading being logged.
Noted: 3900 rpm
